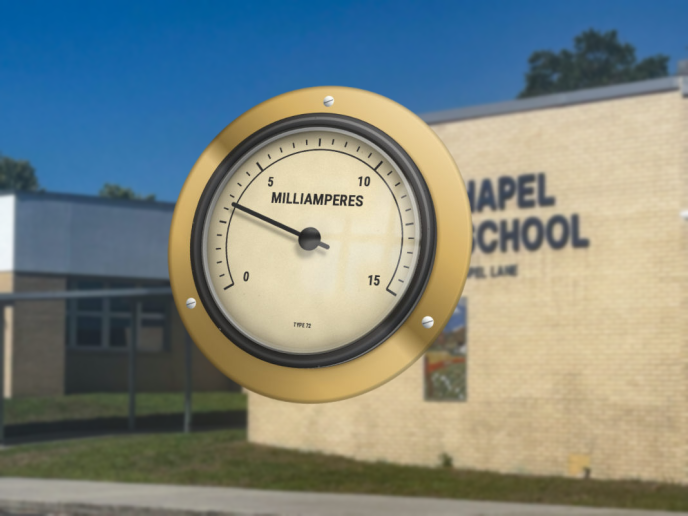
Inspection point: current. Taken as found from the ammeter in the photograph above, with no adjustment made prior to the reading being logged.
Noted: 3.25 mA
